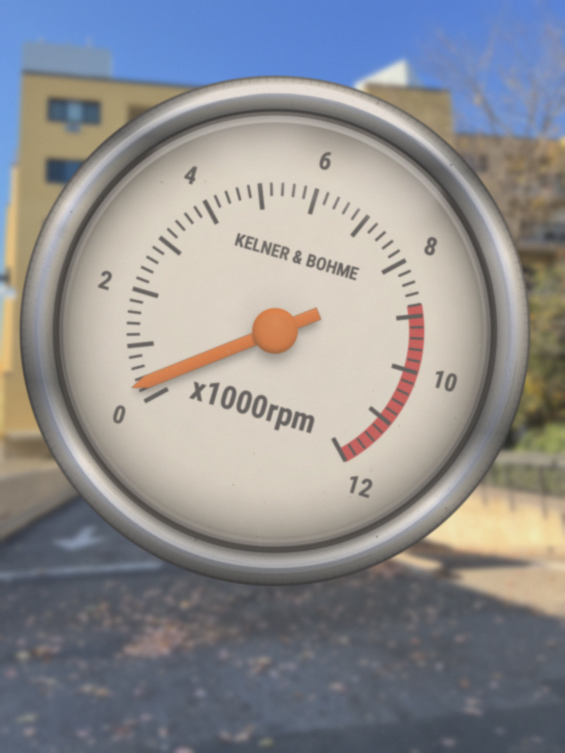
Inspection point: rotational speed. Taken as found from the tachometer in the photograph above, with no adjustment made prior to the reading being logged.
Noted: 300 rpm
